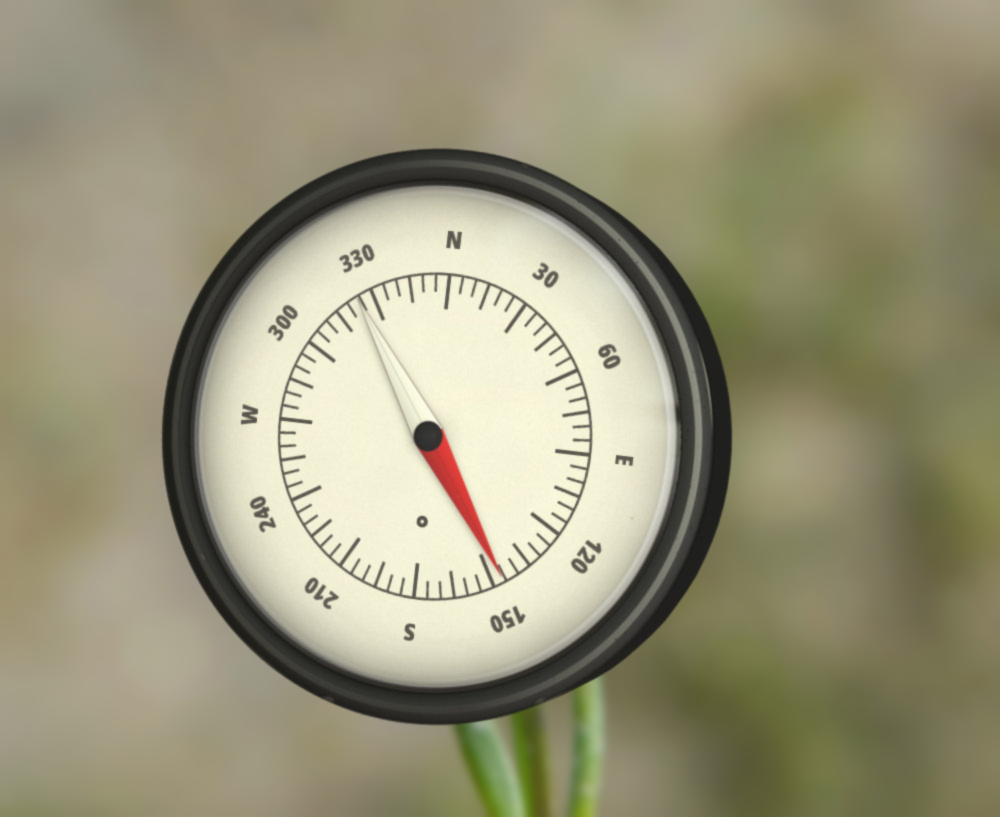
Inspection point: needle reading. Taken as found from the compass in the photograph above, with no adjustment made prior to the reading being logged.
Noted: 145 °
